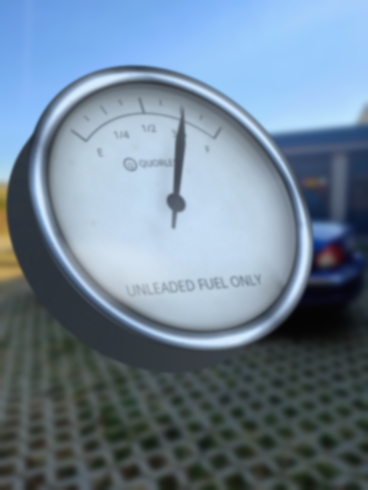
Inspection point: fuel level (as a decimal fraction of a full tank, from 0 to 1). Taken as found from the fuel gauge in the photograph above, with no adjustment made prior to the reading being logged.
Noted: 0.75
